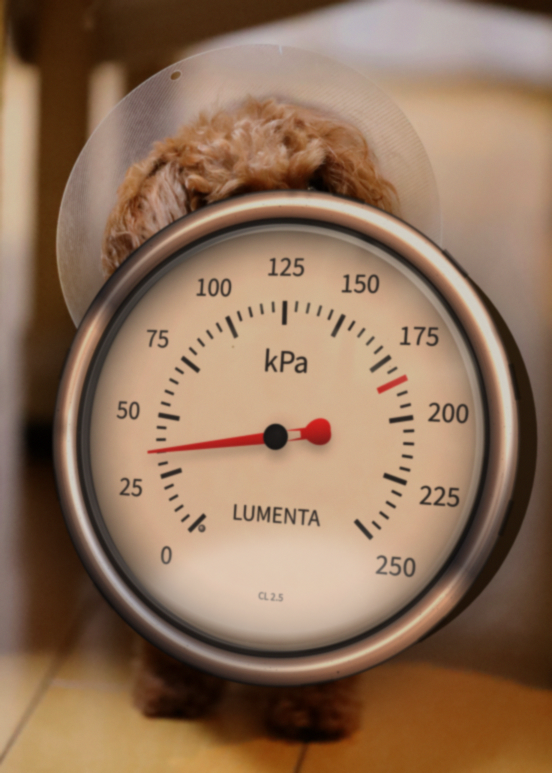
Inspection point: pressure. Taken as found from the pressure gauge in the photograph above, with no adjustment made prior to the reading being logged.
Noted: 35 kPa
